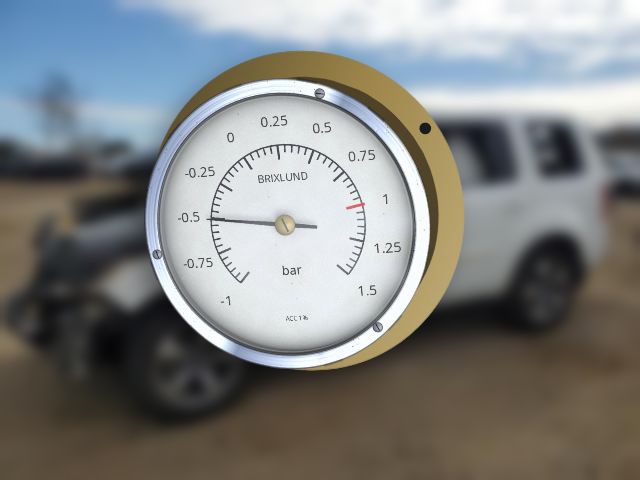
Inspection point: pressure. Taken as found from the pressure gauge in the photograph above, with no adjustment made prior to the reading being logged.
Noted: -0.5 bar
